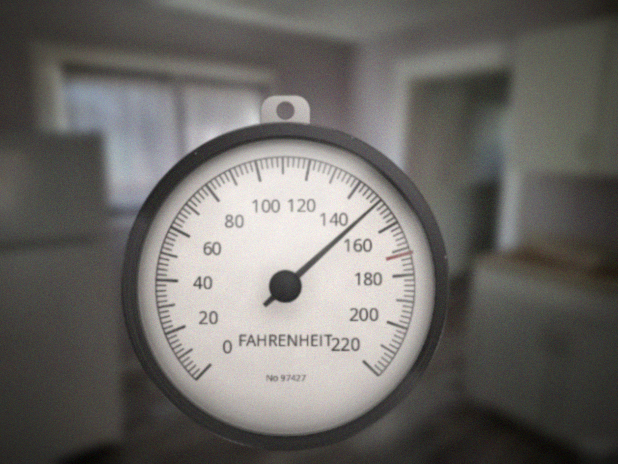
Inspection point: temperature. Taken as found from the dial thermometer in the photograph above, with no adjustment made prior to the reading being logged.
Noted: 150 °F
